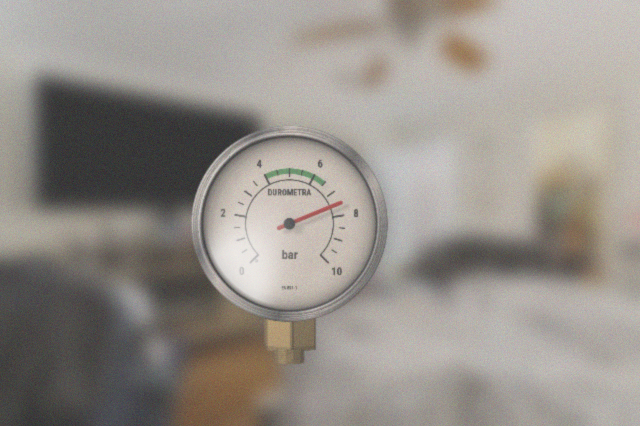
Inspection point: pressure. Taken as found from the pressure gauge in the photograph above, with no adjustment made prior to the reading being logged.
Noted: 7.5 bar
